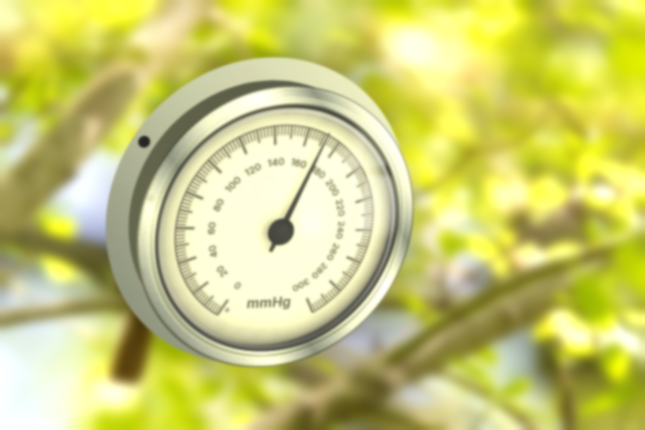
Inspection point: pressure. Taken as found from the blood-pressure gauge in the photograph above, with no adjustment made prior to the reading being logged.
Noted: 170 mmHg
